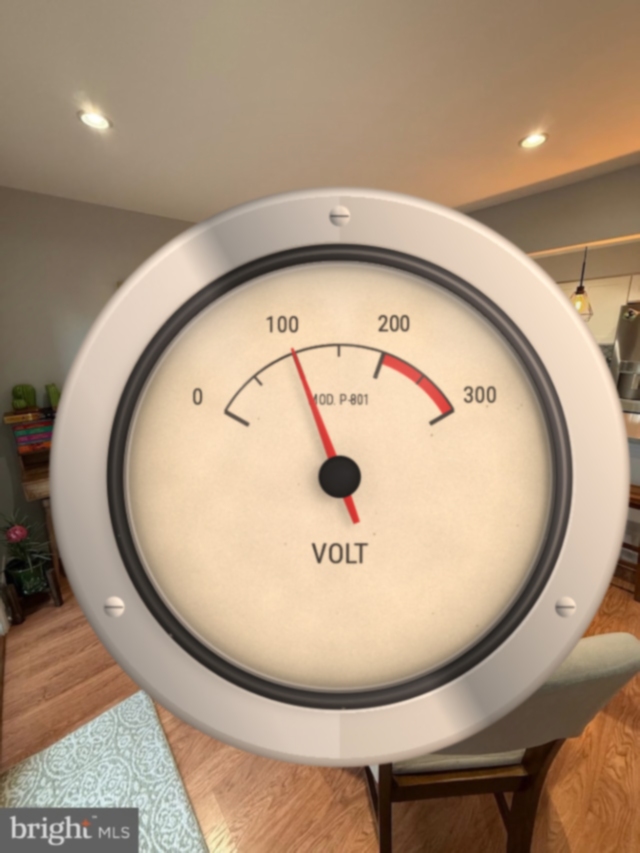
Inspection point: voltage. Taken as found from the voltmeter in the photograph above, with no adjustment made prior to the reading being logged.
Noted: 100 V
